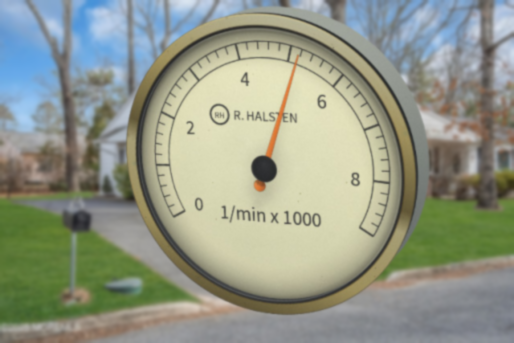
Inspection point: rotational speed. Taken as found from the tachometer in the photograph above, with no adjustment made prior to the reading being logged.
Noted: 5200 rpm
